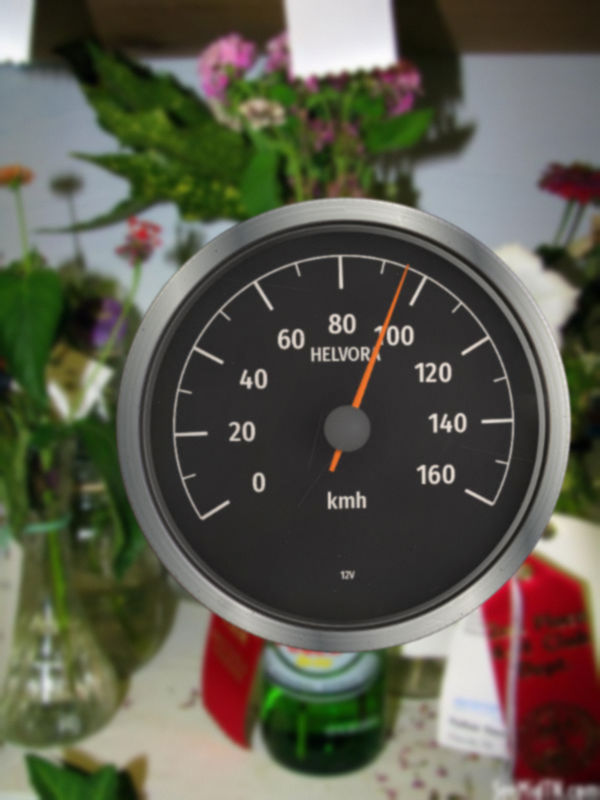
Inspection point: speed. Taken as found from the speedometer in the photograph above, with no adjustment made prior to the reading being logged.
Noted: 95 km/h
